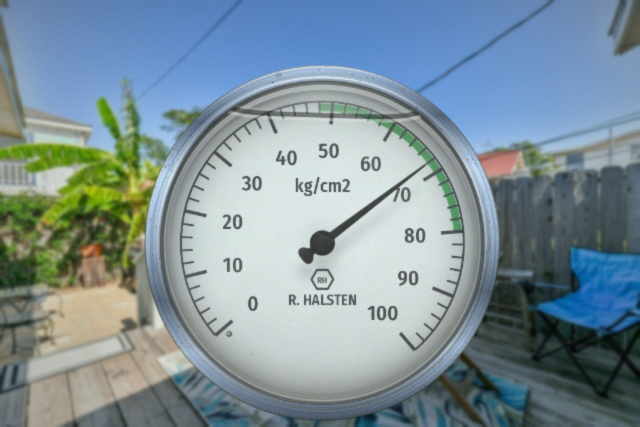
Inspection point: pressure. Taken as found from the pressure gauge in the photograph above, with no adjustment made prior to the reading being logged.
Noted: 68 kg/cm²
